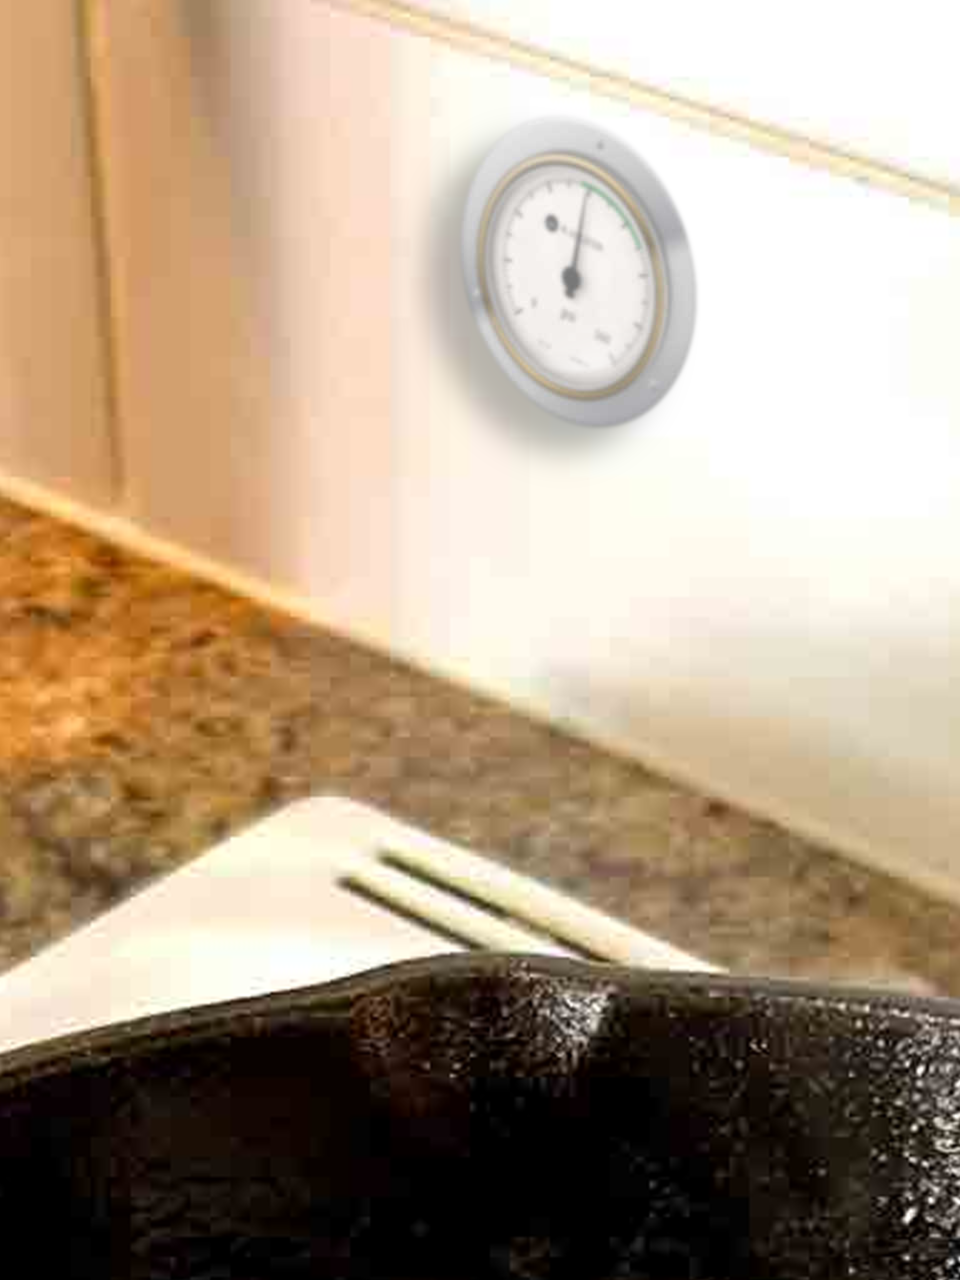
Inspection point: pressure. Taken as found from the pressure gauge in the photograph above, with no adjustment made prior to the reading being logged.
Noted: 80 psi
